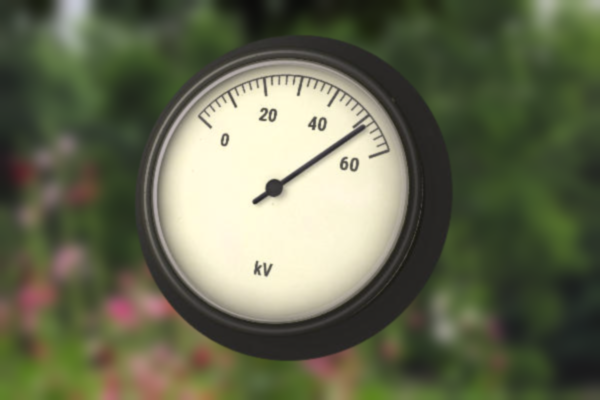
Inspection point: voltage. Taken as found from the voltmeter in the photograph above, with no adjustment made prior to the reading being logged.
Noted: 52 kV
